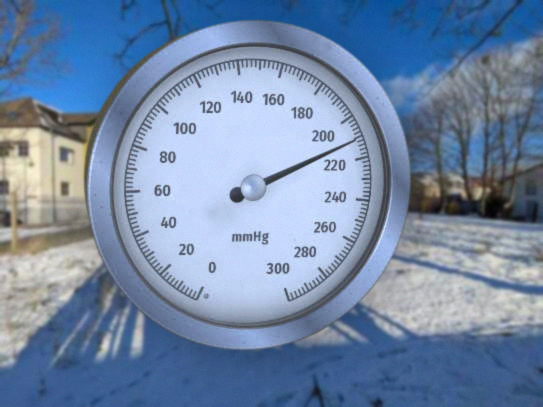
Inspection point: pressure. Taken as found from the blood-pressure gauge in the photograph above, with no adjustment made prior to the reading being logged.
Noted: 210 mmHg
